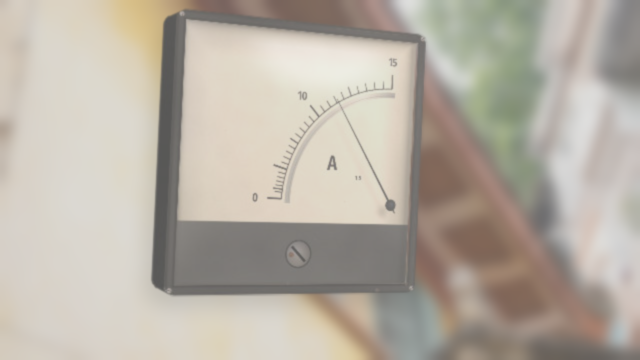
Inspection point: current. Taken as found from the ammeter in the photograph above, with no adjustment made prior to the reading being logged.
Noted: 11.5 A
